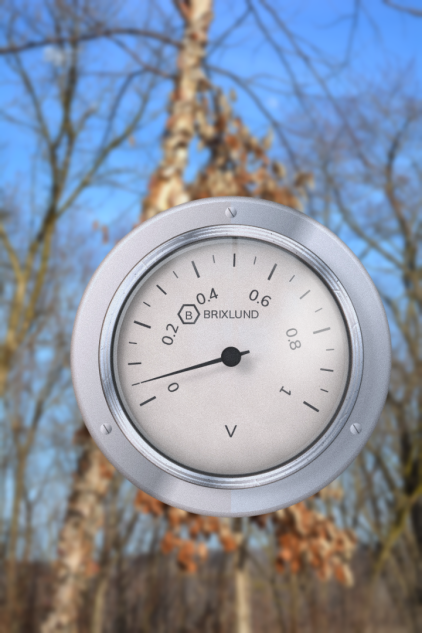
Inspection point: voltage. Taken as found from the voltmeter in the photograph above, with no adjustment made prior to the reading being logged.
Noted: 0.05 V
